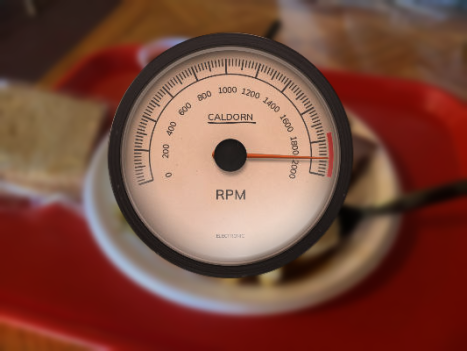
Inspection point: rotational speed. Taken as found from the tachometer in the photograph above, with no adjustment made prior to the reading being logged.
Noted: 1900 rpm
